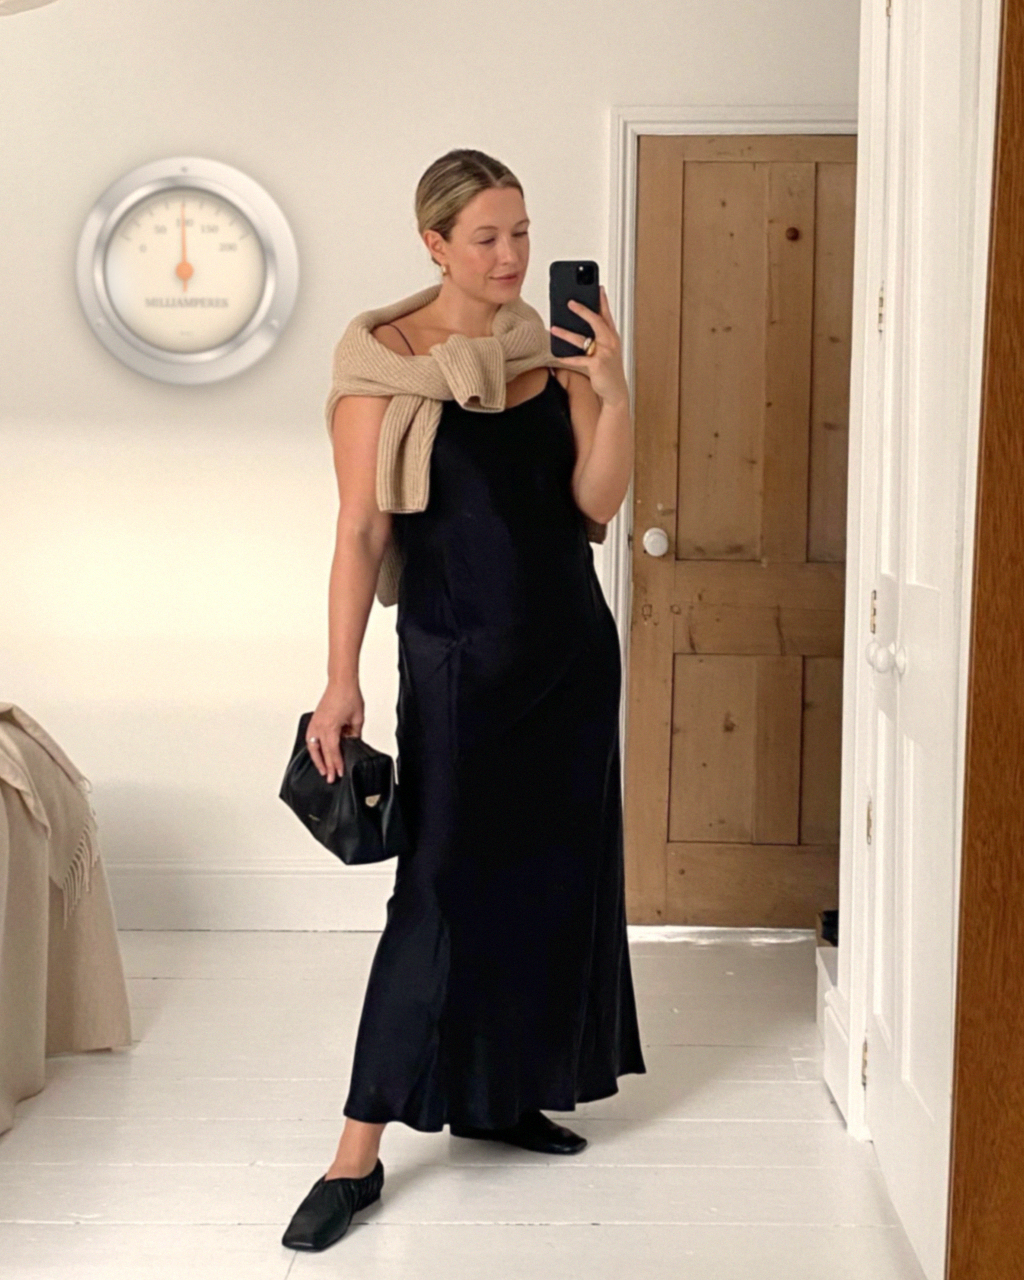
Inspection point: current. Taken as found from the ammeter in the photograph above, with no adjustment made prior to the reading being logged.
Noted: 100 mA
